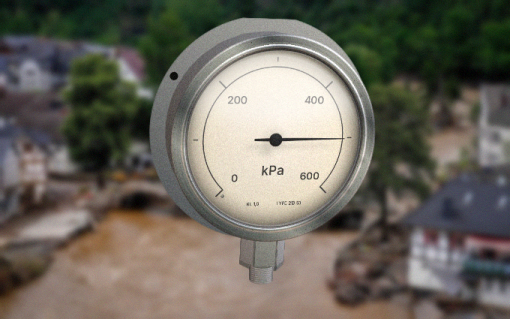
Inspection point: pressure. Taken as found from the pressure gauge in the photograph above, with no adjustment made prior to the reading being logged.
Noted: 500 kPa
